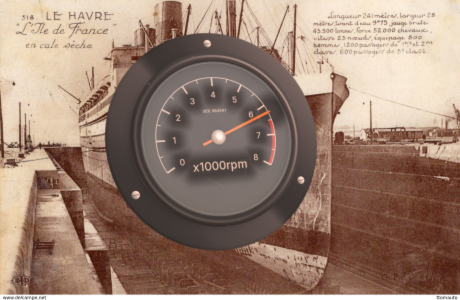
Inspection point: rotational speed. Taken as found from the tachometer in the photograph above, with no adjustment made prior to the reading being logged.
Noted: 6250 rpm
